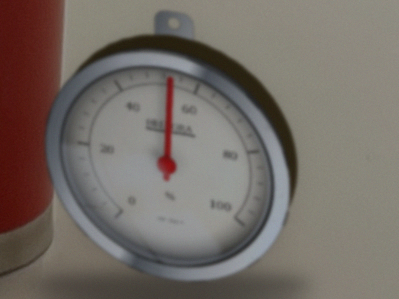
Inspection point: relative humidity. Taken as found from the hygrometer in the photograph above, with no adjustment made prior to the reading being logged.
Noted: 54 %
